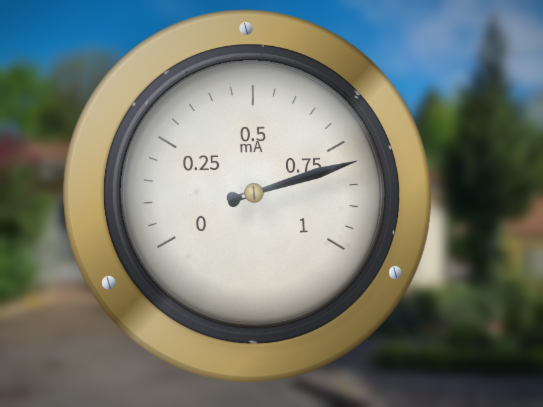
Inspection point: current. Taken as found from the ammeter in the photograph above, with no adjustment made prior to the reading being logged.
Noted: 0.8 mA
